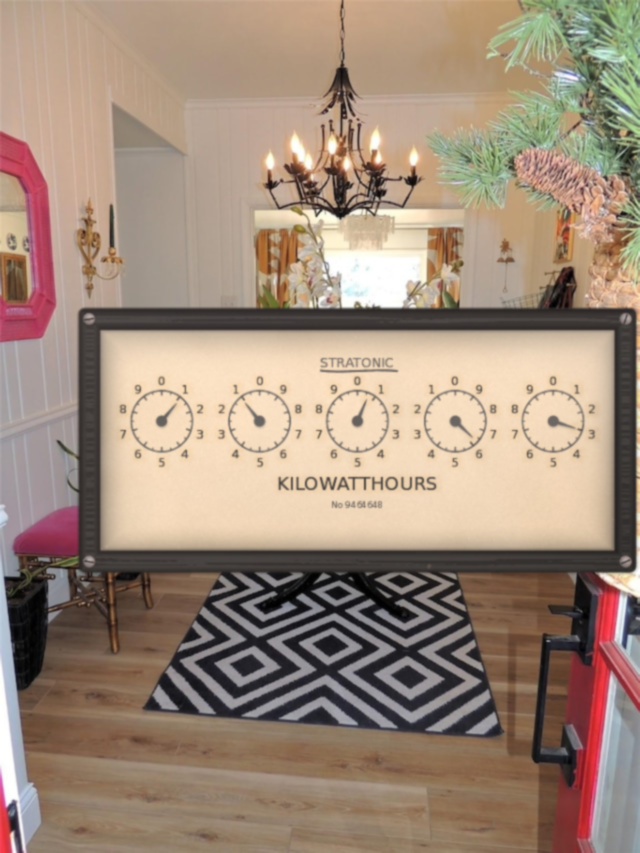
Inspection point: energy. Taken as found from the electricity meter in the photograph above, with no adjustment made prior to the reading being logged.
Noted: 11063 kWh
